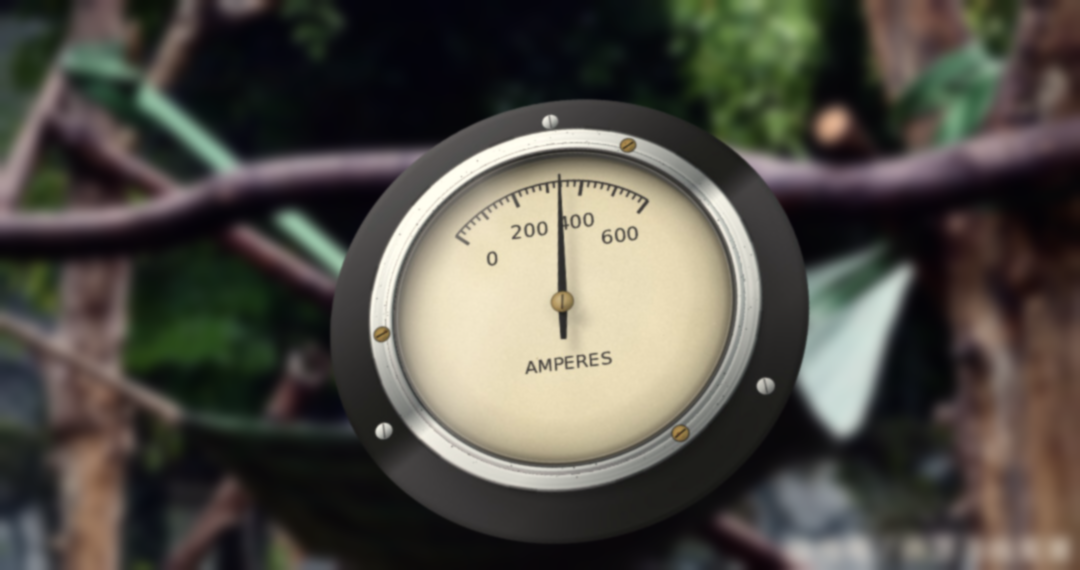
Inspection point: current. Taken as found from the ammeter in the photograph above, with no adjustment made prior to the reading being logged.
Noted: 340 A
